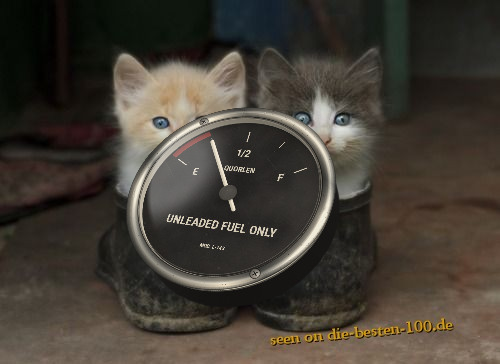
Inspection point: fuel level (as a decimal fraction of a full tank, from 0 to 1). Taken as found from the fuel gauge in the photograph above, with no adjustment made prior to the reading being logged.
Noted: 0.25
